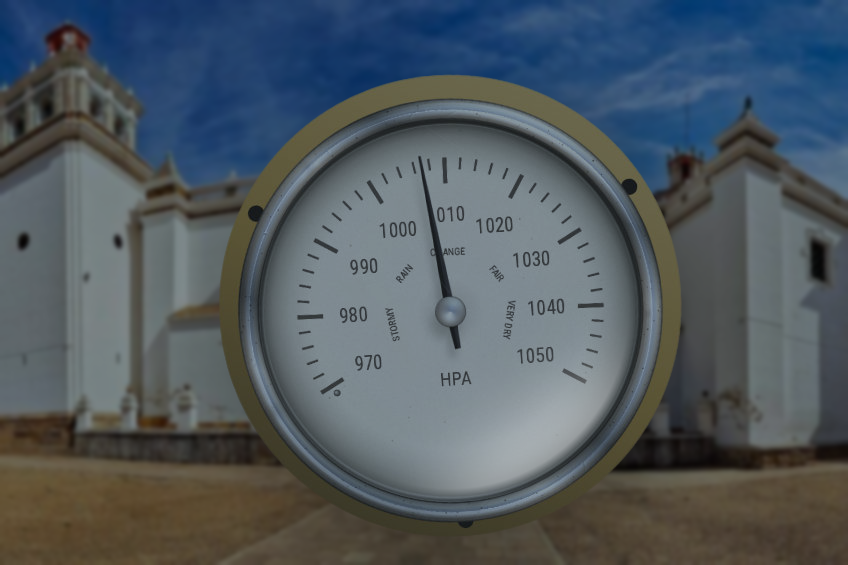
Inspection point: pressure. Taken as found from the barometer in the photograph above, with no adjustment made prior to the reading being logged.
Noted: 1007 hPa
